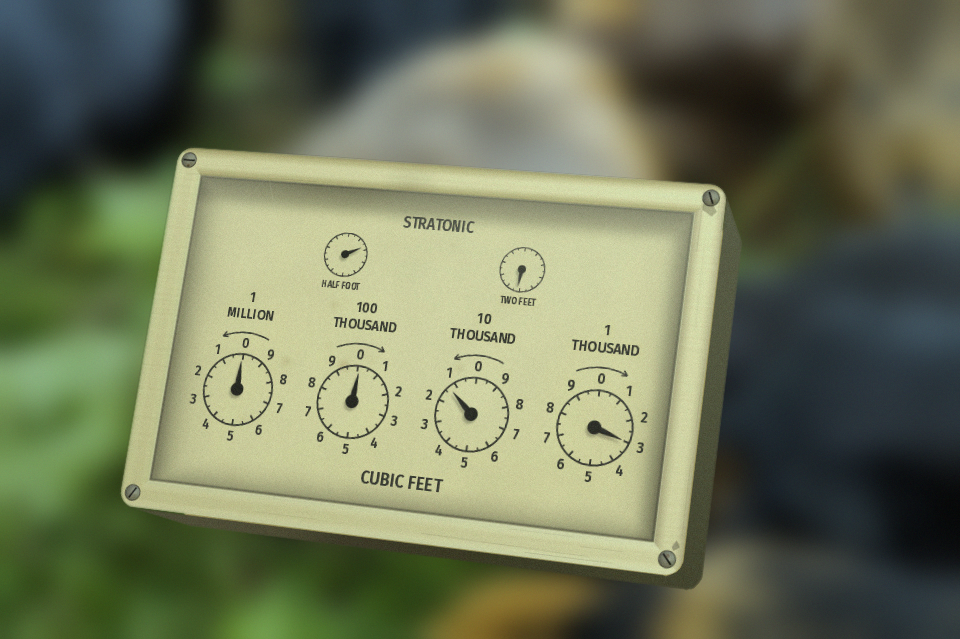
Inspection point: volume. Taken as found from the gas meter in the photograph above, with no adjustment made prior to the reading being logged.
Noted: 1300 ft³
